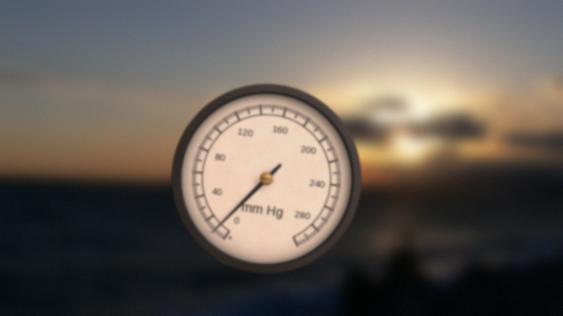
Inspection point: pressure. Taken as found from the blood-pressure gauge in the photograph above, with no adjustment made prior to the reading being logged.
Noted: 10 mmHg
